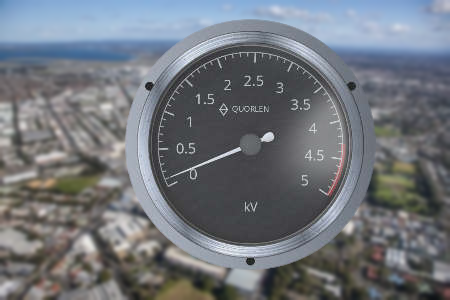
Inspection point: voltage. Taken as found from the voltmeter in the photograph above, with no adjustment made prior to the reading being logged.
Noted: 0.1 kV
